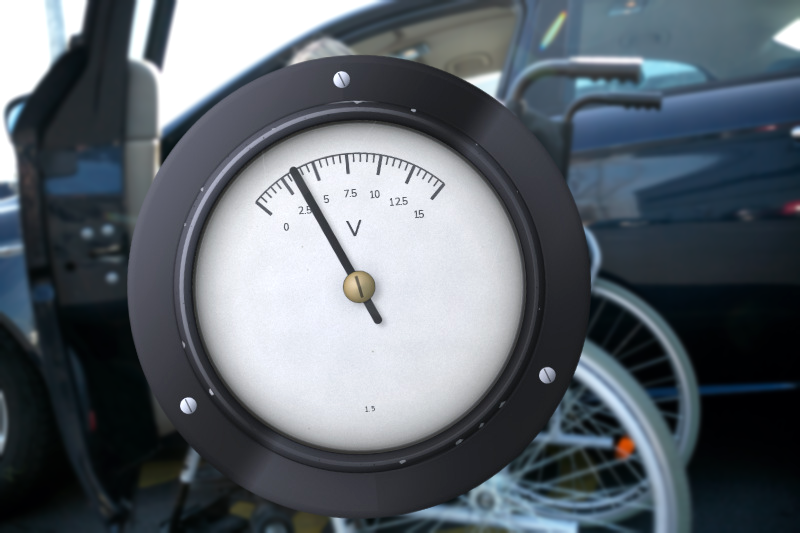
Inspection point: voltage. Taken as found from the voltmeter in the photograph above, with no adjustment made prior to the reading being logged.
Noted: 3.5 V
